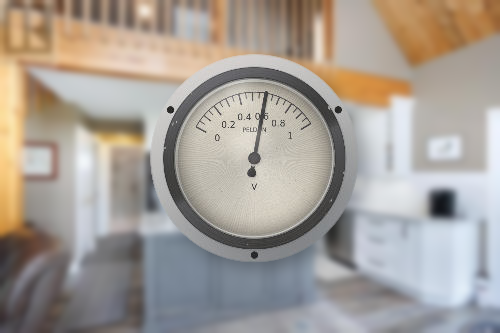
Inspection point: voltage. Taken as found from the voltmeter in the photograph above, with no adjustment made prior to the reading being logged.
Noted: 0.6 V
